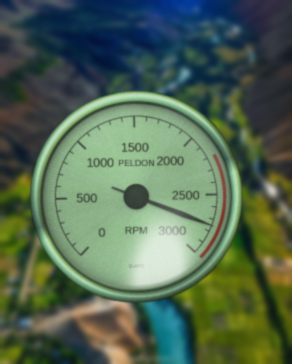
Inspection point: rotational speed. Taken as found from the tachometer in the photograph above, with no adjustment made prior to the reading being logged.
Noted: 2750 rpm
